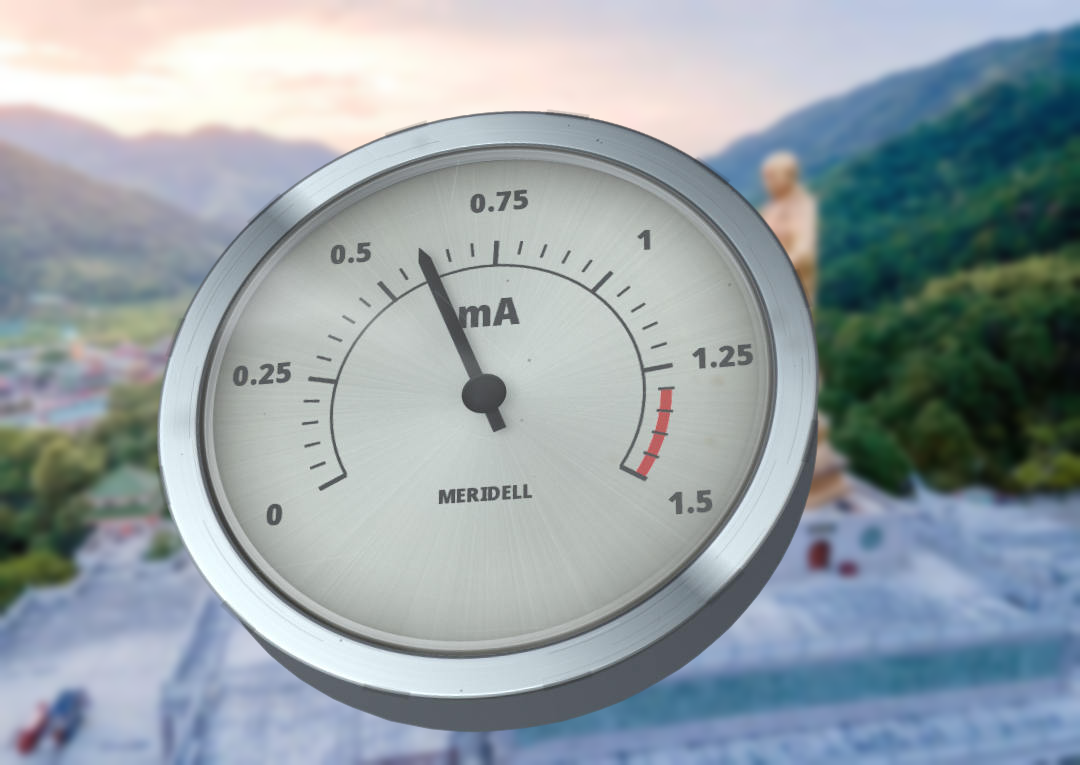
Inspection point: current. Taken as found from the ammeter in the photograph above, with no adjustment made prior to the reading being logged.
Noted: 0.6 mA
